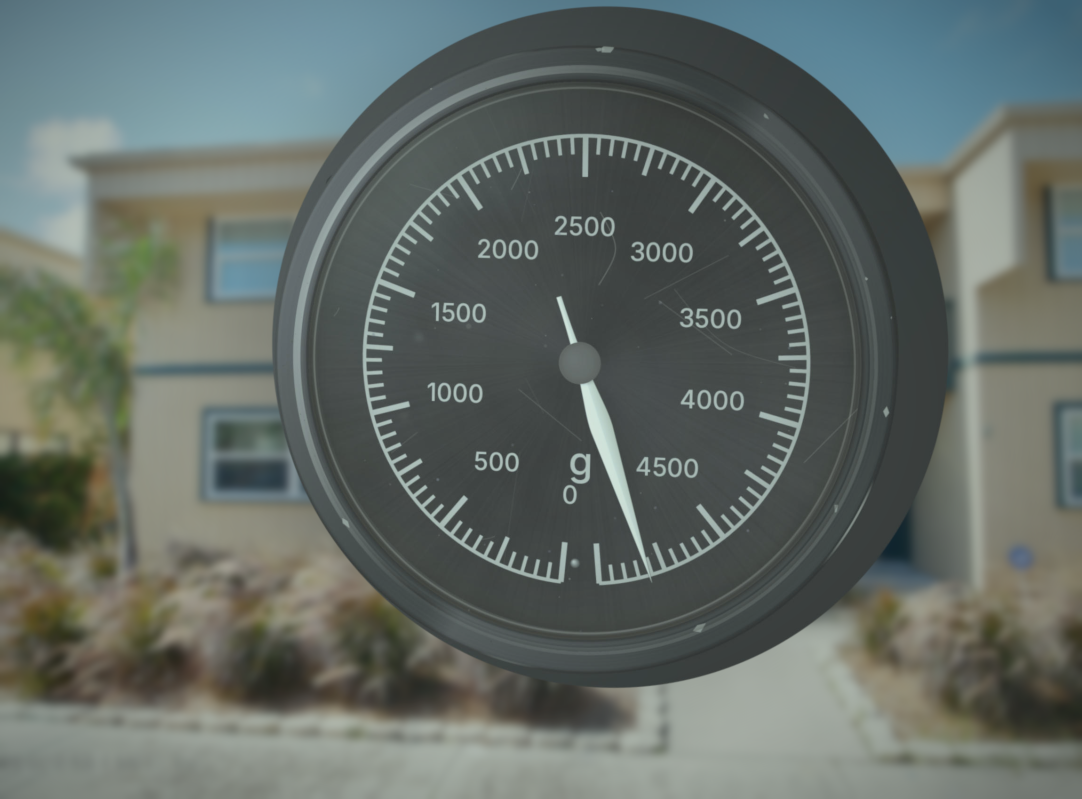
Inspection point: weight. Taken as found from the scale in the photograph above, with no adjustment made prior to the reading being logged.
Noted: 4800 g
